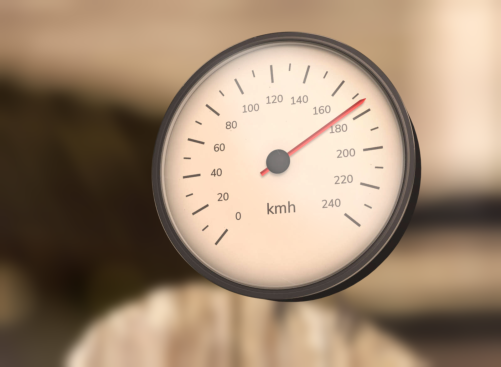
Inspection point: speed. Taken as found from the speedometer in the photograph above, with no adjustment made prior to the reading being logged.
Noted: 175 km/h
